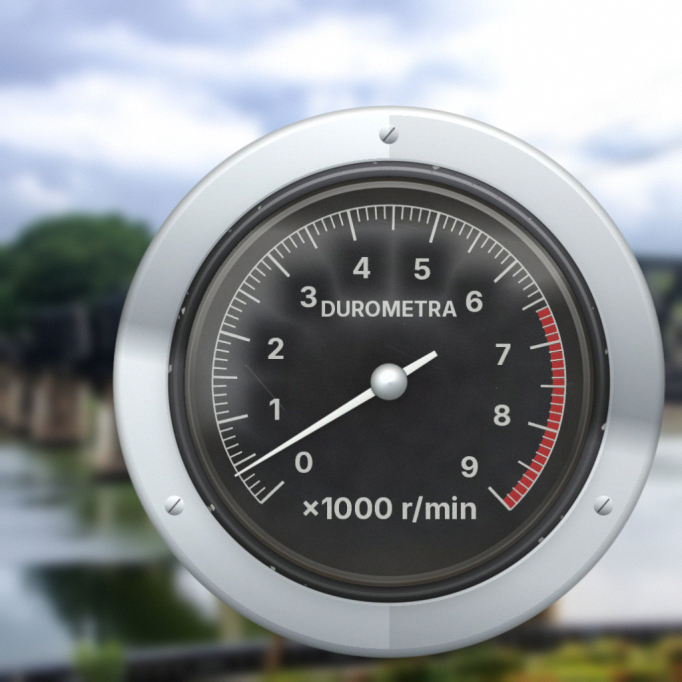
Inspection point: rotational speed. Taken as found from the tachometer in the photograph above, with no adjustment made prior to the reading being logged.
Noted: 400 rpm
